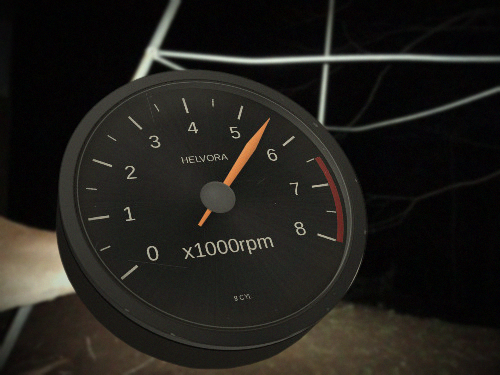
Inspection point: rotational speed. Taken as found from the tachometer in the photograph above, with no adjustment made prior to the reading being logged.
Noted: 5500 rpm
